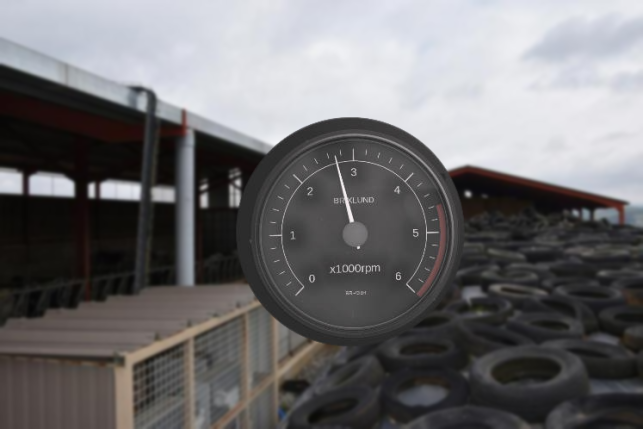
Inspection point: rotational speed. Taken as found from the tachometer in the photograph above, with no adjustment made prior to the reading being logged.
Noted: 2700 rpm
